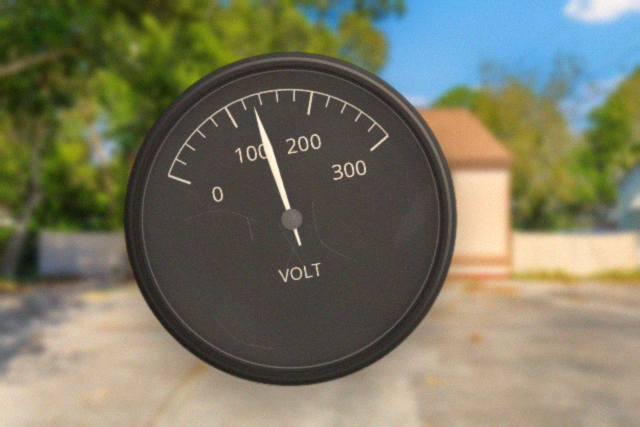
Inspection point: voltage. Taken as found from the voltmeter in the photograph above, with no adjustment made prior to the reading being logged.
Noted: 130 V
